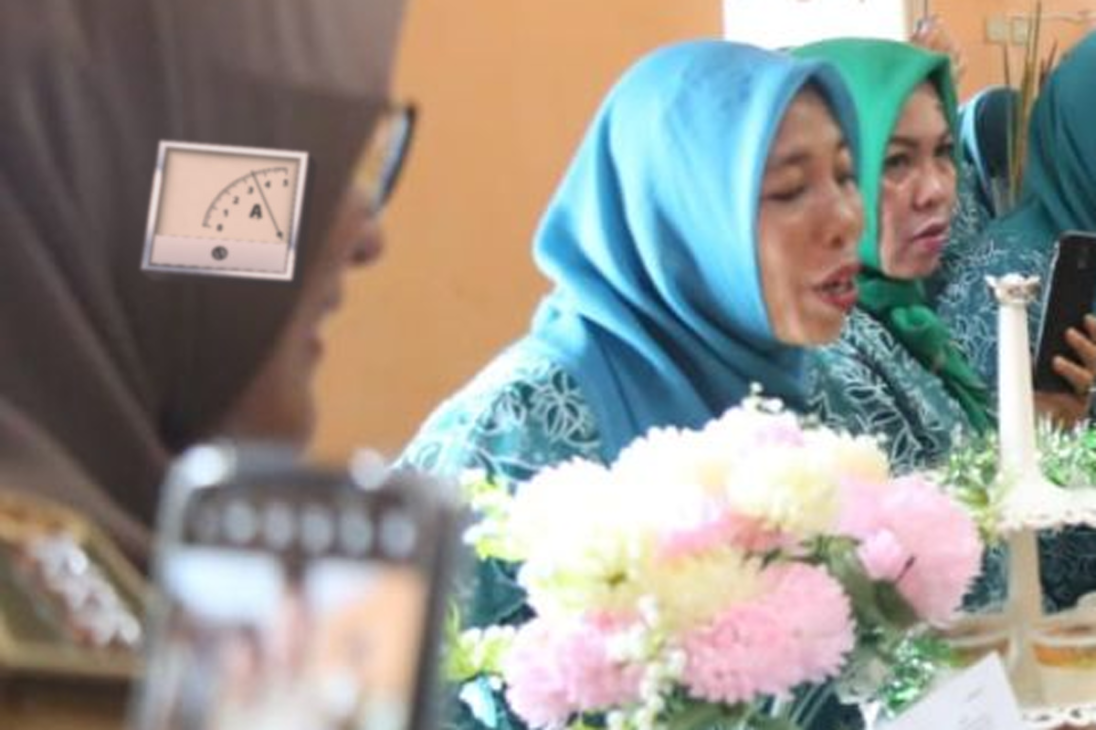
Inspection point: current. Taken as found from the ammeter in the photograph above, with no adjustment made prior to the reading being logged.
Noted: 3.5 A
